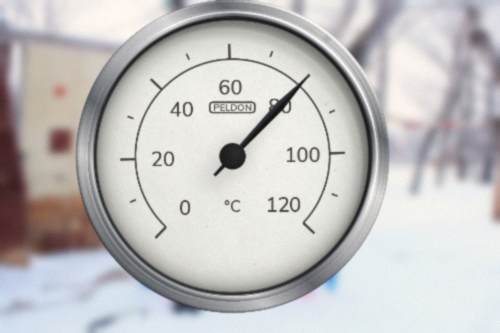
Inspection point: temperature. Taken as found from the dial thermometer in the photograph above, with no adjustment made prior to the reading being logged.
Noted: 80 °C
